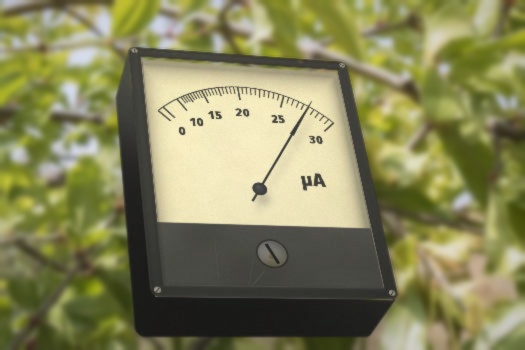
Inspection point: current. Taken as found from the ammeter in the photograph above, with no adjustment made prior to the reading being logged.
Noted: 27.5 µA
